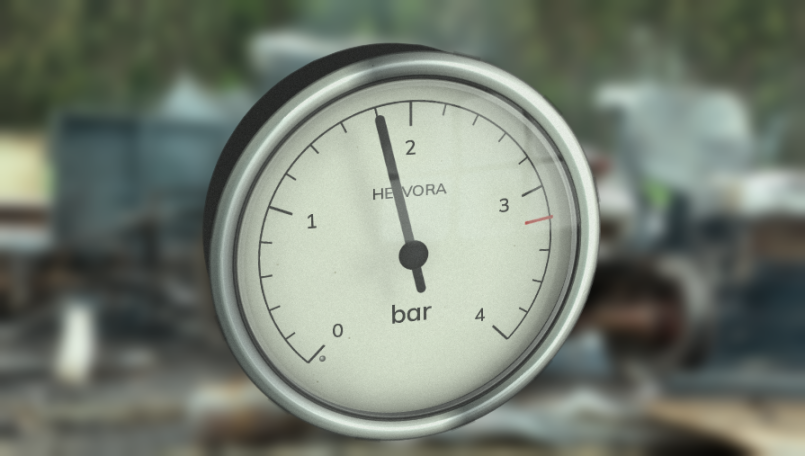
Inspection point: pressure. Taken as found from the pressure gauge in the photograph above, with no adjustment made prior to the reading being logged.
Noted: 1.8 bar
